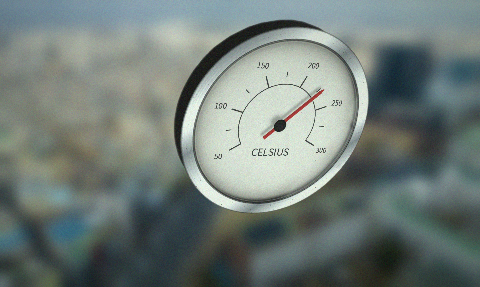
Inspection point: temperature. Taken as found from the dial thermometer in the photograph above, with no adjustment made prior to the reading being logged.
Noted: 225 °C
